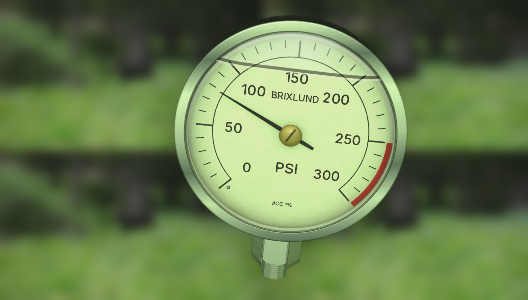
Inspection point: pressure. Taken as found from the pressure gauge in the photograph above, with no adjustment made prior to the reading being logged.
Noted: 80 psi
